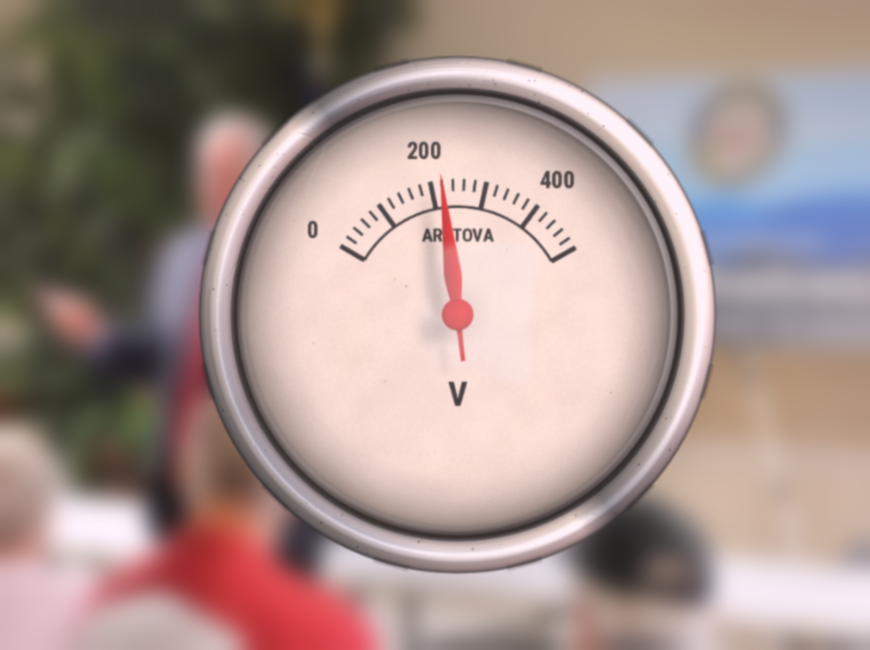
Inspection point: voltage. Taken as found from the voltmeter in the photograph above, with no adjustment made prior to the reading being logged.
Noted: 220 V
